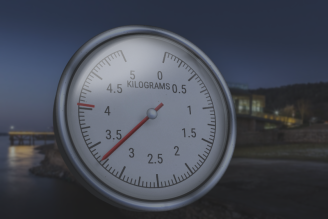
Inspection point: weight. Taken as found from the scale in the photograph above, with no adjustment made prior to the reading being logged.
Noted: 3.3 kg
